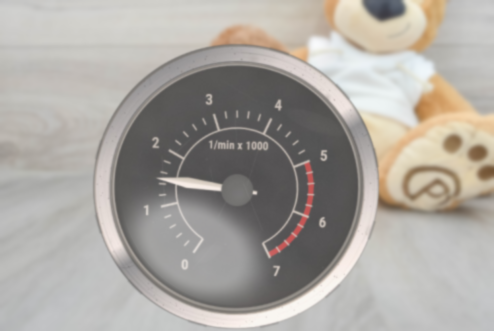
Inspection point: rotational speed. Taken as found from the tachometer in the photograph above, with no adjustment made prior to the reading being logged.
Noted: 1500 rpm
